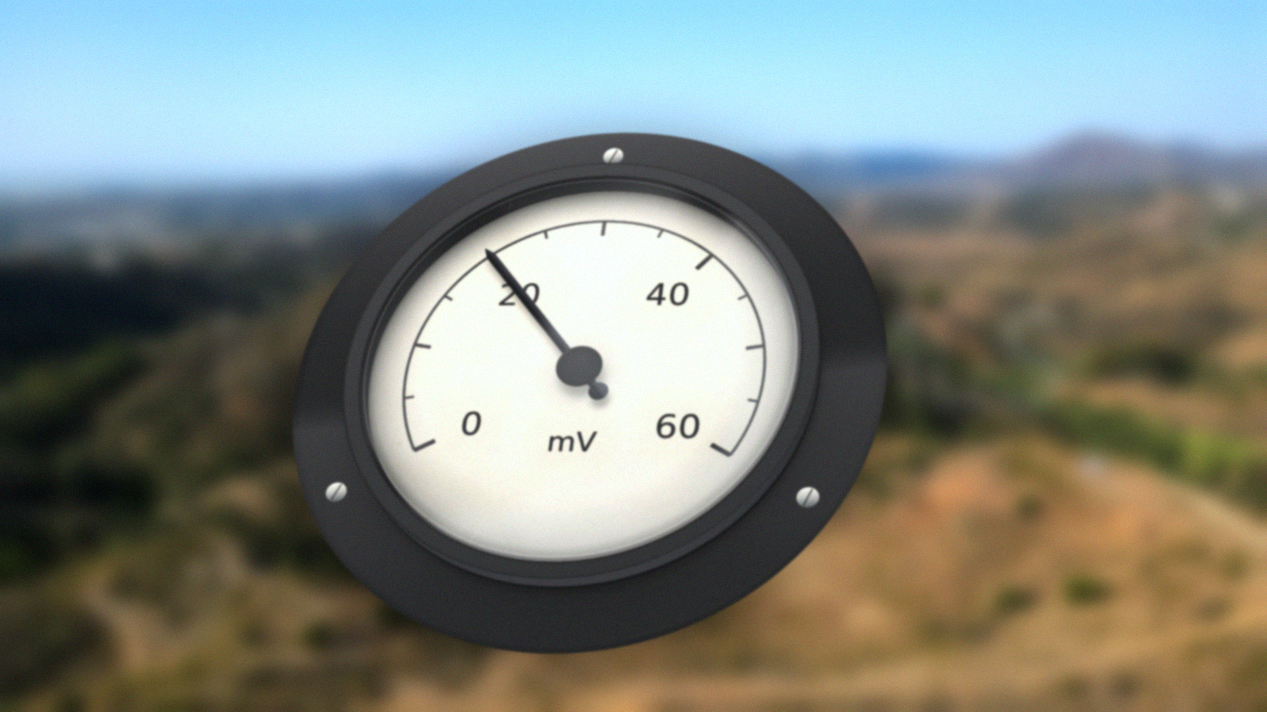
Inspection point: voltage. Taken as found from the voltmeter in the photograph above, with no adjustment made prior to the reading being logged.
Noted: 20 mV
